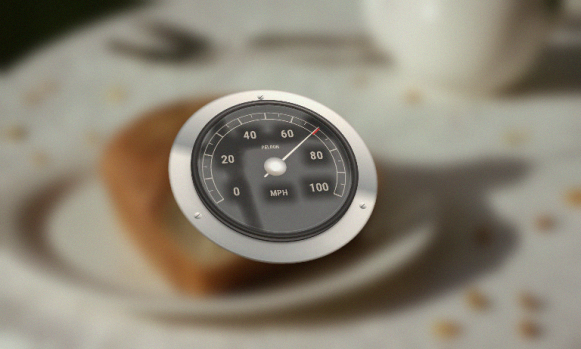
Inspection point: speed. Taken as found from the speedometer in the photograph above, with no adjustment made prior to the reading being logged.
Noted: 70 mph
